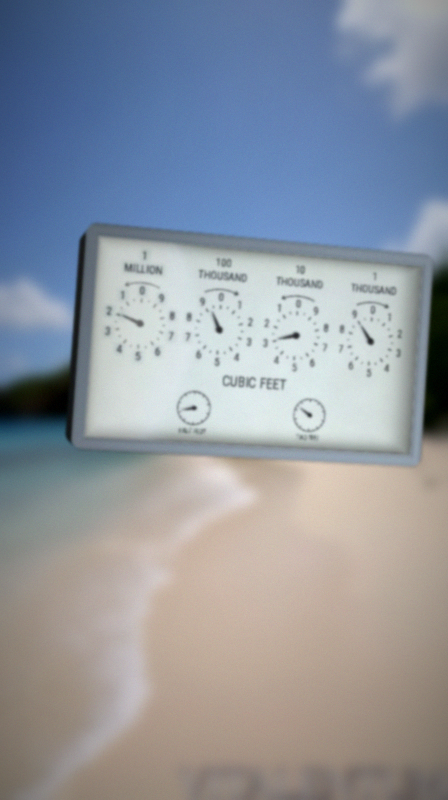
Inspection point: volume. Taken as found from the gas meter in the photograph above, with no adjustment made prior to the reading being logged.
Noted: 192900 ft³
